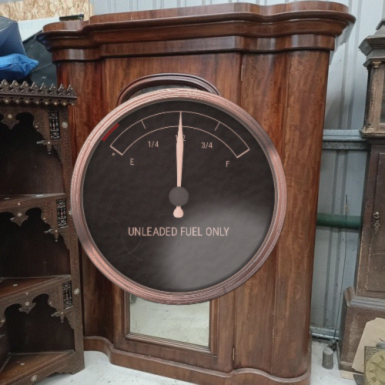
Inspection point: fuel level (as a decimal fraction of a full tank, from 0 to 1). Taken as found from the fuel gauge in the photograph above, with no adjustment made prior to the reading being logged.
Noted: 0.5
